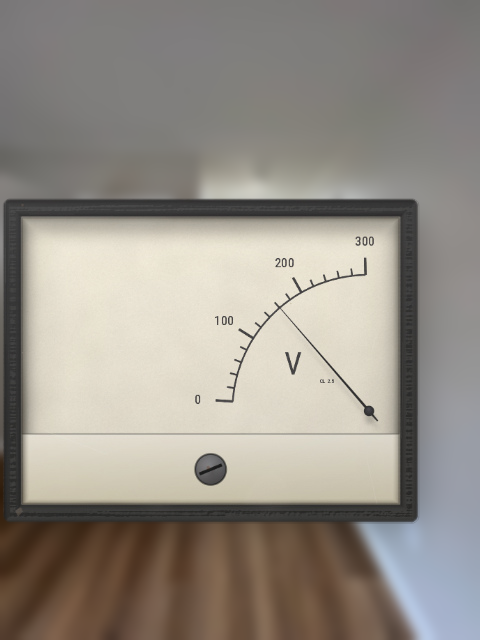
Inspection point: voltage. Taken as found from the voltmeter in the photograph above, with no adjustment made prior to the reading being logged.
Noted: 160 V
